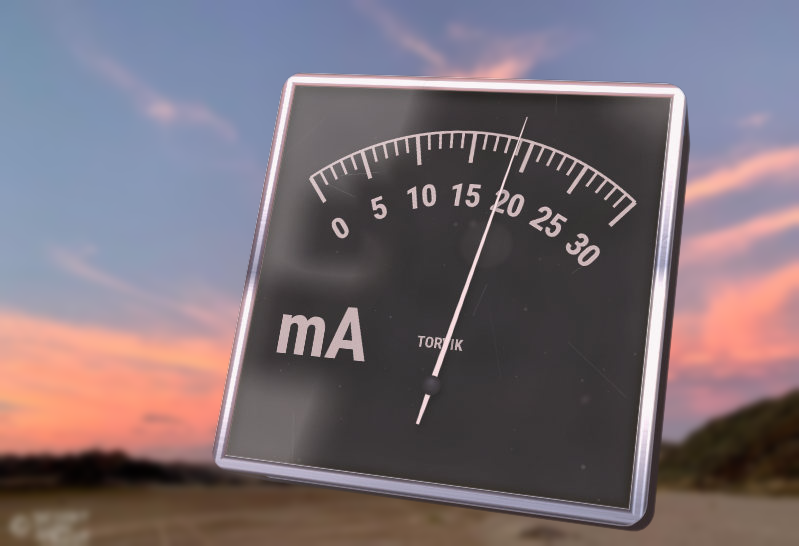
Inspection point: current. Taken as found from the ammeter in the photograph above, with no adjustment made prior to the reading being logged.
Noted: 19 mA
